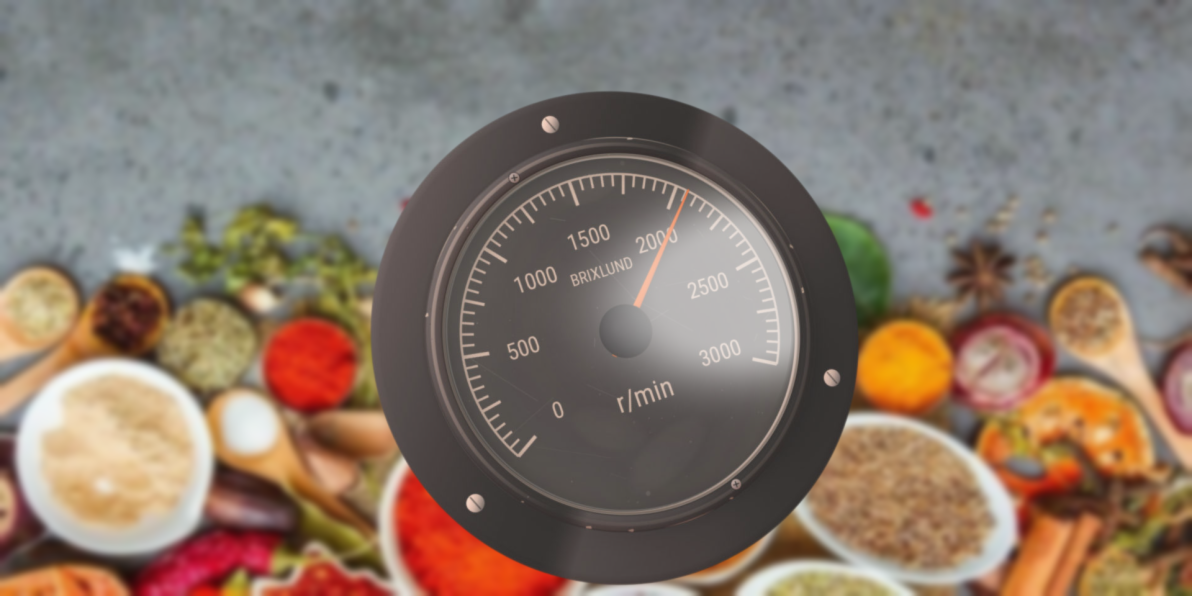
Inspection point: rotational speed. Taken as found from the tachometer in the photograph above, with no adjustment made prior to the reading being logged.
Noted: 2050 rpm
